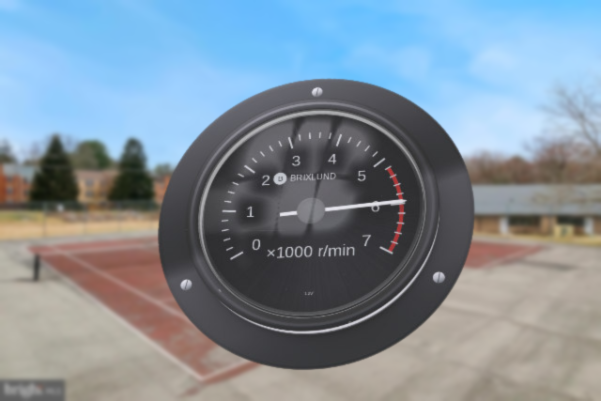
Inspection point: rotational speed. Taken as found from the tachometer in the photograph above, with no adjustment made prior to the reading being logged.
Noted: 6000 rpm
